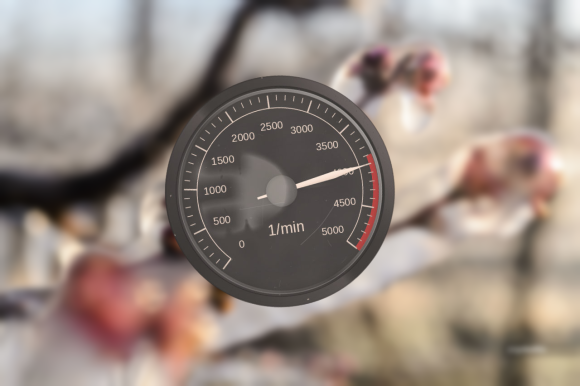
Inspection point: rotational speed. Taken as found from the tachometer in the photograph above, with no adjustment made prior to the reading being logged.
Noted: 4000 rpm
